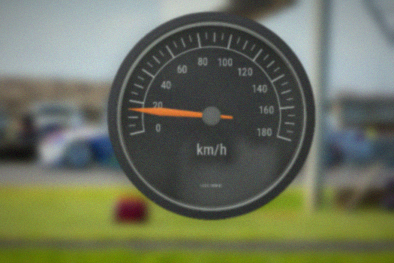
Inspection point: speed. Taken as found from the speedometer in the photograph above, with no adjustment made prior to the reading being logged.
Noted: 15 km/h
